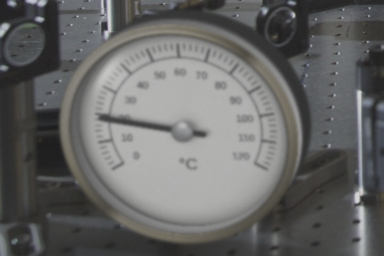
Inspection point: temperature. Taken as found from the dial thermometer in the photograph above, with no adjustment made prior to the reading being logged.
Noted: 20 °C
